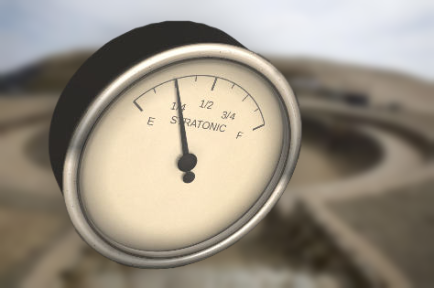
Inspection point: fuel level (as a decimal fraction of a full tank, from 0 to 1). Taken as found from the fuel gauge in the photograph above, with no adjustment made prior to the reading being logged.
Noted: 0.25
